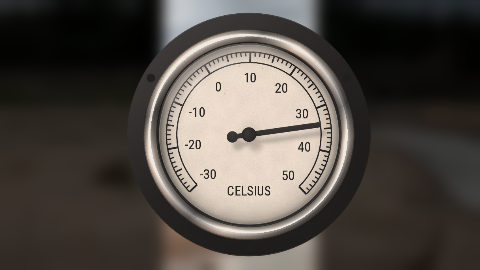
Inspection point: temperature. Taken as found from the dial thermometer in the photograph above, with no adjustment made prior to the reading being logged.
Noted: 34 °C
